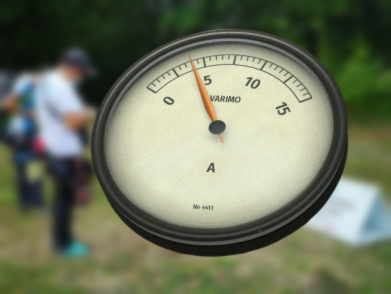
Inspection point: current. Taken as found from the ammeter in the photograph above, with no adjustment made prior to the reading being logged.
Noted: 4 A
